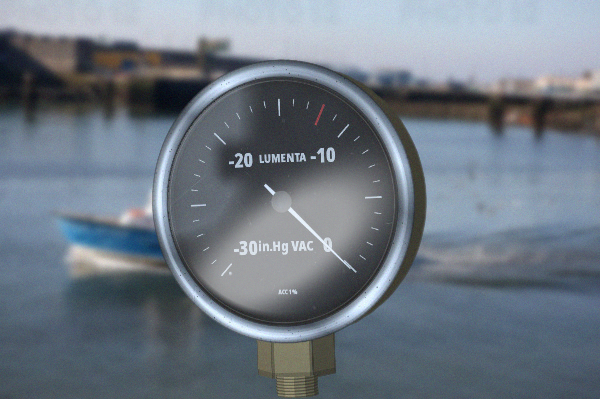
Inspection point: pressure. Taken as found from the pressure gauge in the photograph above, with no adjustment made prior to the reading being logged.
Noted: 0 inHg
